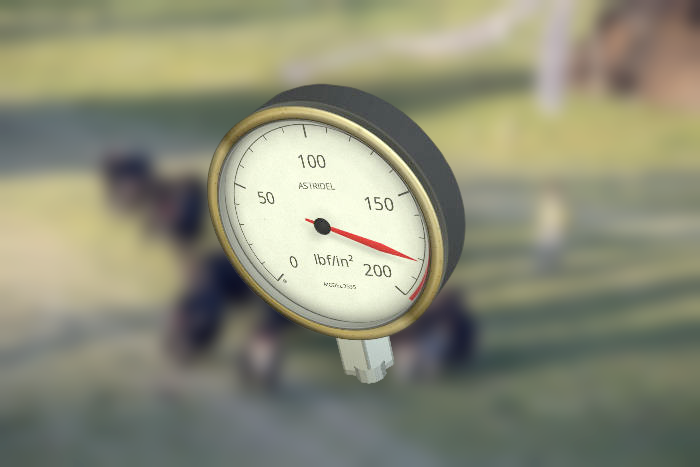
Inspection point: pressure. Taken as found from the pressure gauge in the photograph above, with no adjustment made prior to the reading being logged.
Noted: 180 psi
